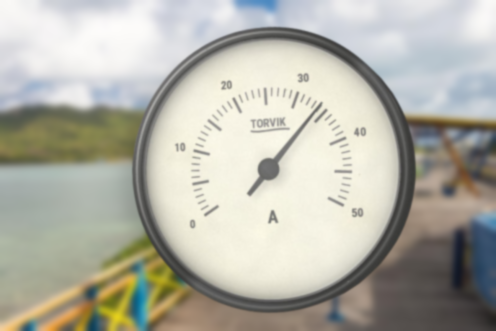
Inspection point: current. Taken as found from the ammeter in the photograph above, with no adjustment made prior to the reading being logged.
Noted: 34 A
